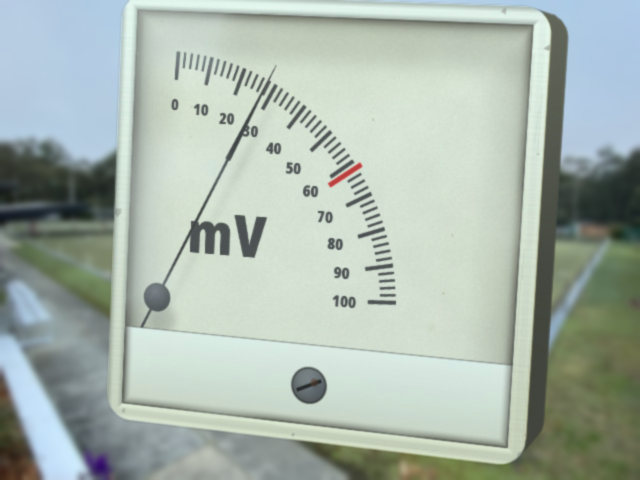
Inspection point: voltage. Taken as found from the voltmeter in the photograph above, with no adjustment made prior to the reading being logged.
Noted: 28 mV
